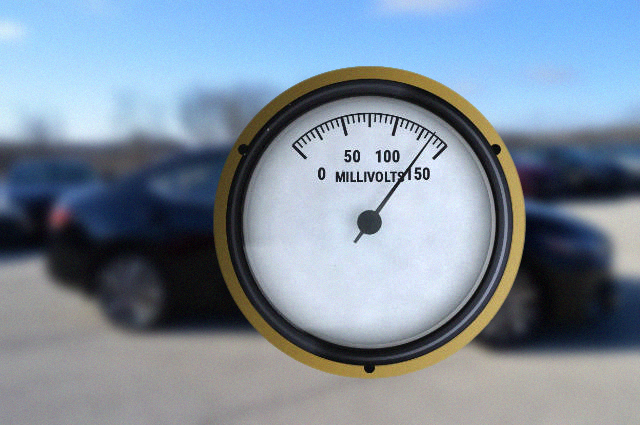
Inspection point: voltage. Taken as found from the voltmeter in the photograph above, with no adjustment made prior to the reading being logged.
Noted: 135 mV
